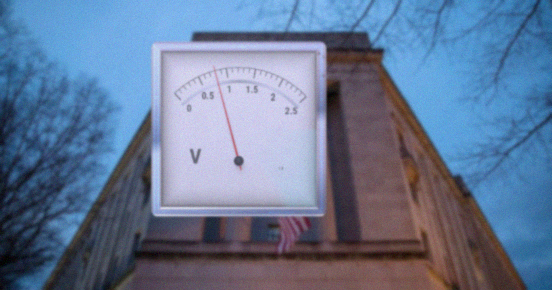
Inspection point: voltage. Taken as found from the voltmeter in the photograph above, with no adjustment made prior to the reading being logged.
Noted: 0.8 V
